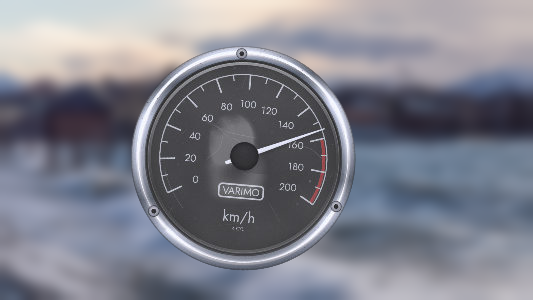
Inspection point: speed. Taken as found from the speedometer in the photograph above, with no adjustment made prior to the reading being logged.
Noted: 155 km/h
